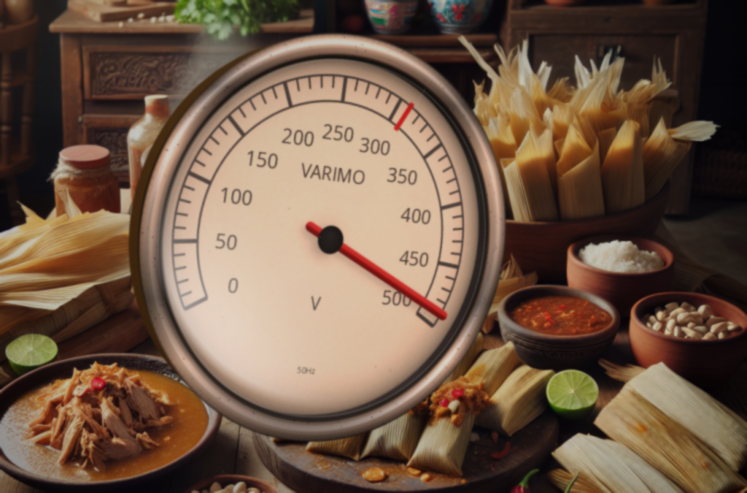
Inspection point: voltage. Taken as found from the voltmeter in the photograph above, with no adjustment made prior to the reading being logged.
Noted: 490 V
